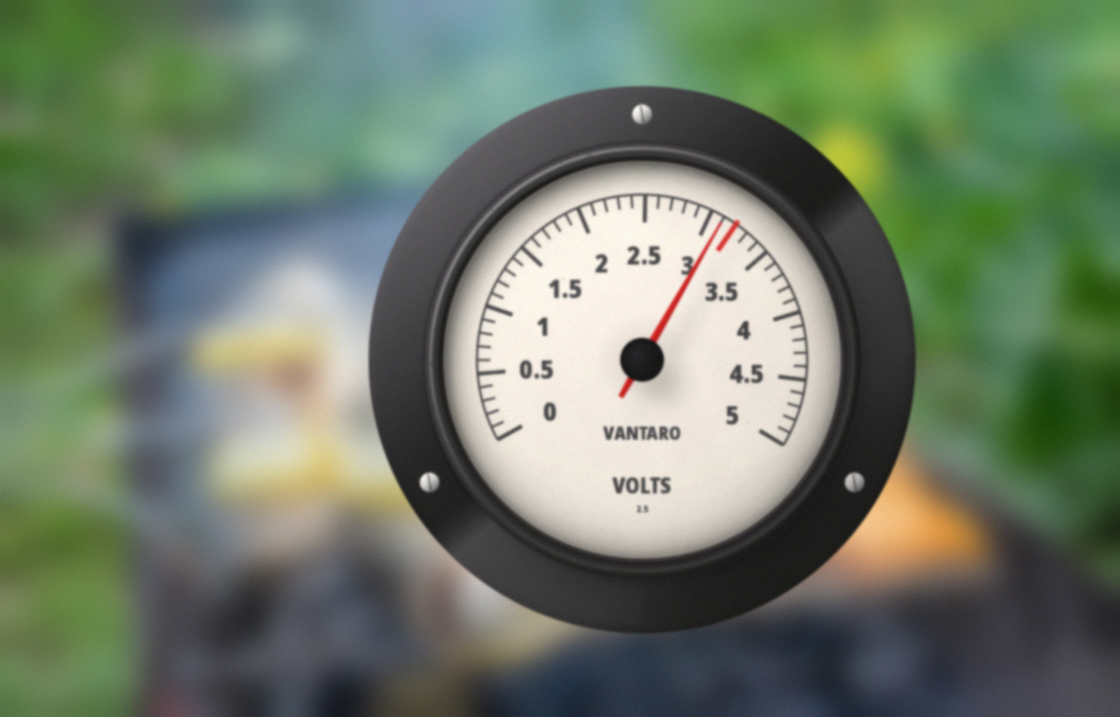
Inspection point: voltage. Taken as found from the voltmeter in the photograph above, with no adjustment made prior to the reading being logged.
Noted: 3.1 V
